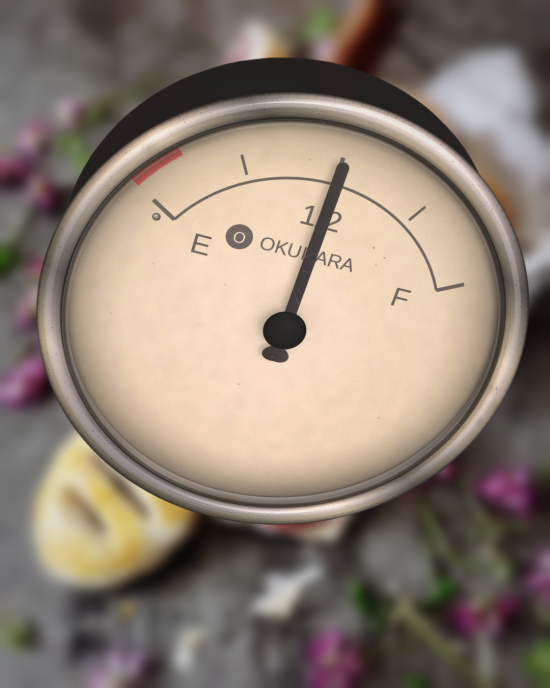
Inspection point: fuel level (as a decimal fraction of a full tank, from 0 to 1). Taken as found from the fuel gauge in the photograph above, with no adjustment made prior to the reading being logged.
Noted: 0.5
